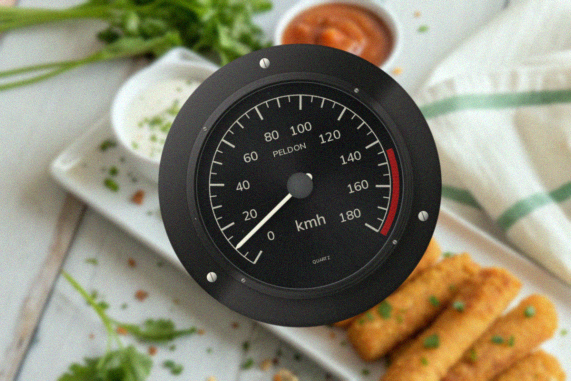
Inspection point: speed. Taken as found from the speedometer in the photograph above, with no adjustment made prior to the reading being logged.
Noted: 10 km/h
